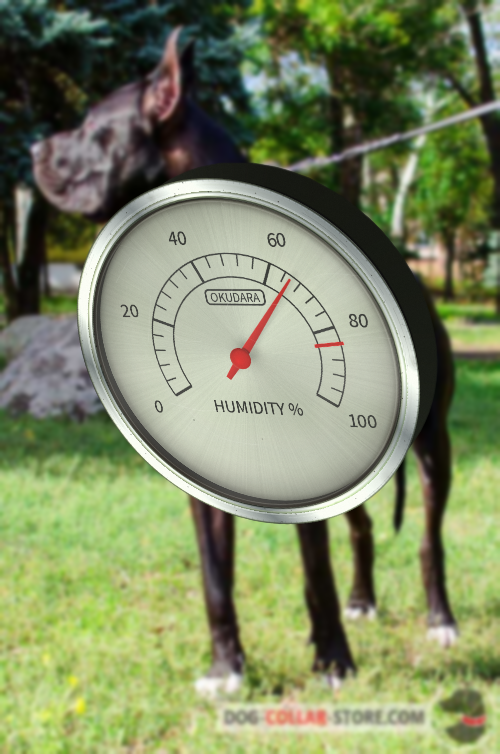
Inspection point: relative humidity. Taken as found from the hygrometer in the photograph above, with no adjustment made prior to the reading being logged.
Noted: 66 %
